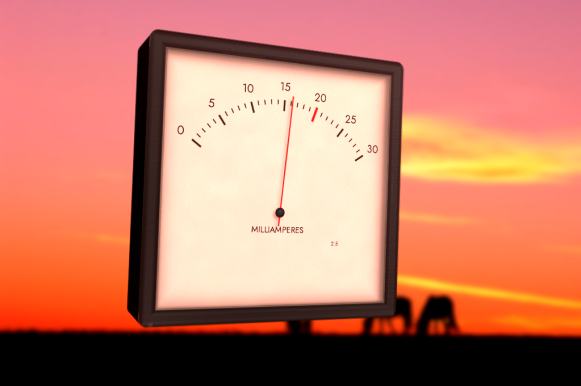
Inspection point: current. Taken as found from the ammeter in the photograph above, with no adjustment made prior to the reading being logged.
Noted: 16 mA
